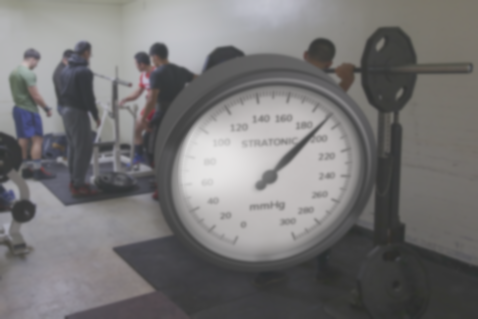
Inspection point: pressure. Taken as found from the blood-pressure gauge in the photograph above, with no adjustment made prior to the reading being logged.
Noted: 190 mmHg
